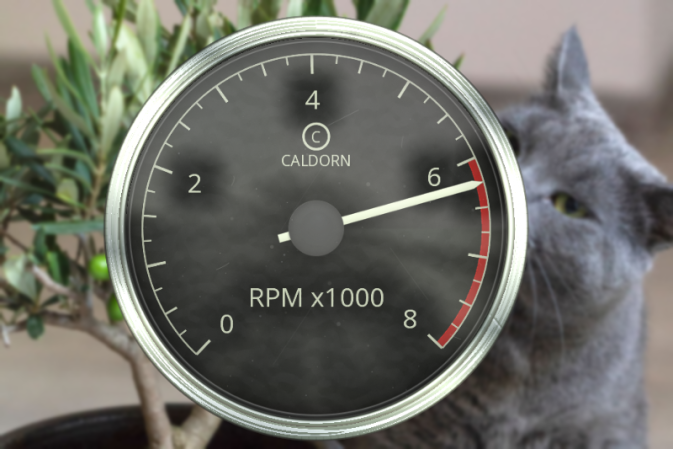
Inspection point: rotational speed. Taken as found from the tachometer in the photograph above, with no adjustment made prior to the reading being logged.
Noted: 6250 rpm
